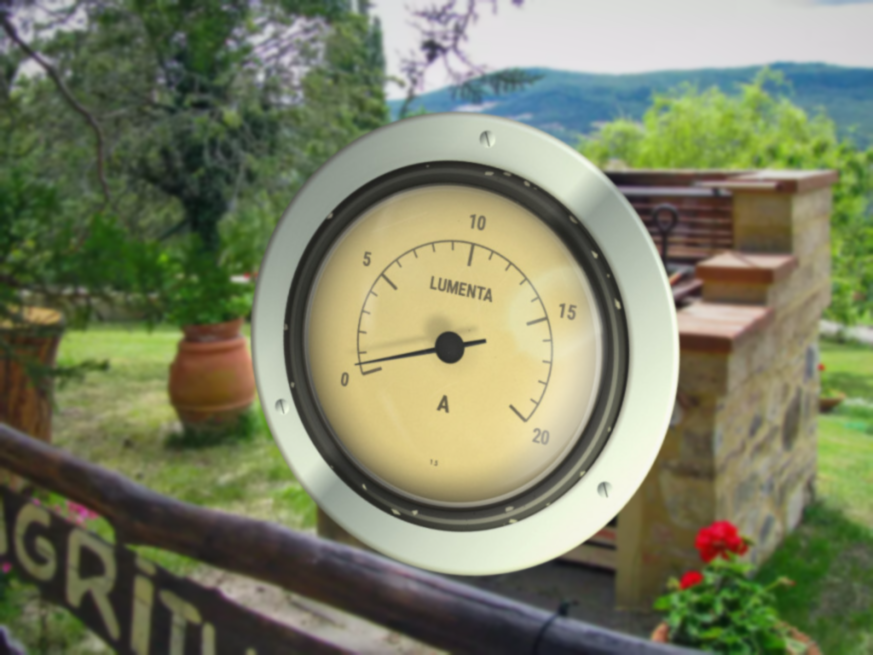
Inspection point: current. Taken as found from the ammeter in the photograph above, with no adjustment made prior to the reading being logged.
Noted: 0.5 A
